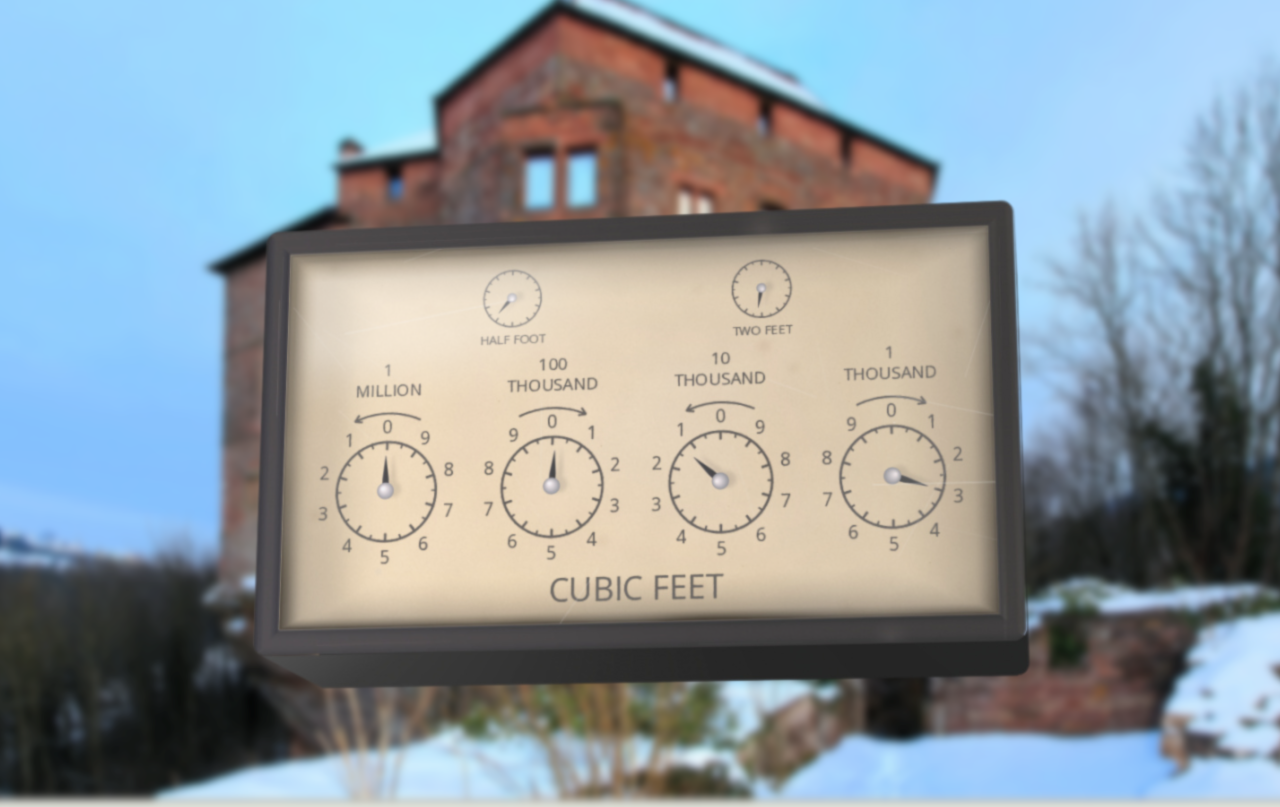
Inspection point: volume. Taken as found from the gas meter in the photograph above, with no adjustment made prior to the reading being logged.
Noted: 1300 ft³
